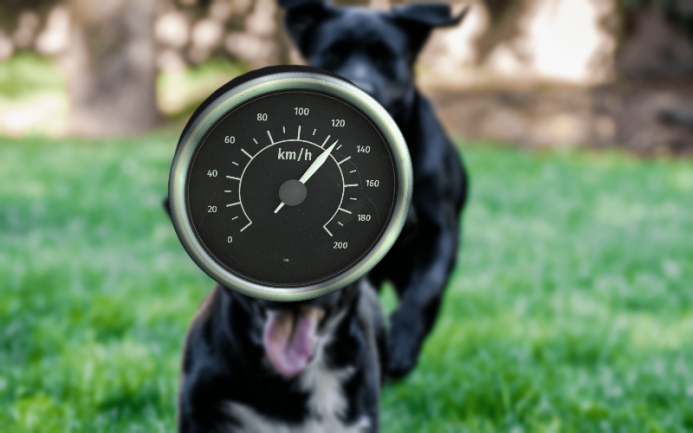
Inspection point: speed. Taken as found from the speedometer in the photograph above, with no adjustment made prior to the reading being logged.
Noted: 125 km/h
